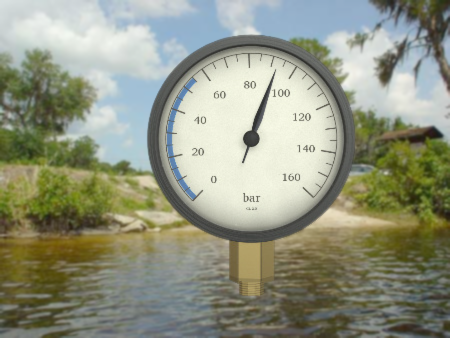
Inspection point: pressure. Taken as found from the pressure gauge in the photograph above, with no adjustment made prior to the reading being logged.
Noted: 92.5 bar
